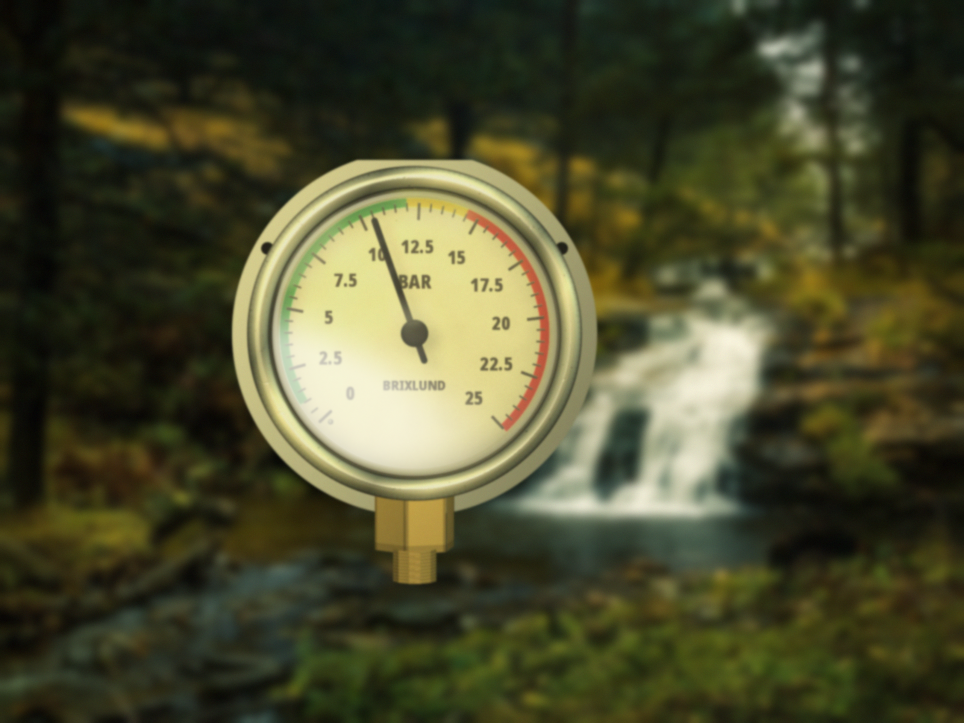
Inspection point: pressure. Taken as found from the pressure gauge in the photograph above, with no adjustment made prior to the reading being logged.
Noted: 10.5 bar
